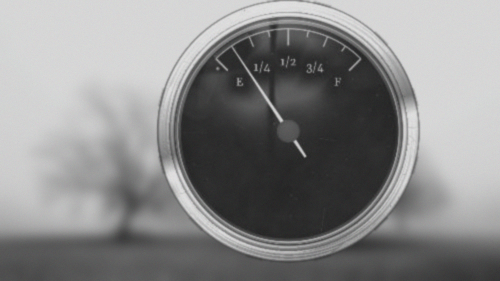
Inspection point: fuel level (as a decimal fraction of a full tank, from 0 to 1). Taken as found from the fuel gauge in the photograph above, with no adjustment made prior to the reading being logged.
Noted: 0.125
